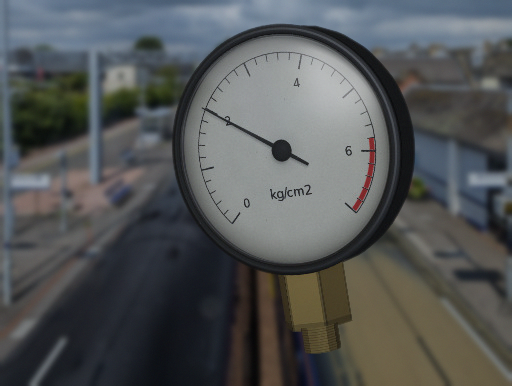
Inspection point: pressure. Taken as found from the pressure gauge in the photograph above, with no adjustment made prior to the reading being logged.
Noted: 2 kg/cm²
